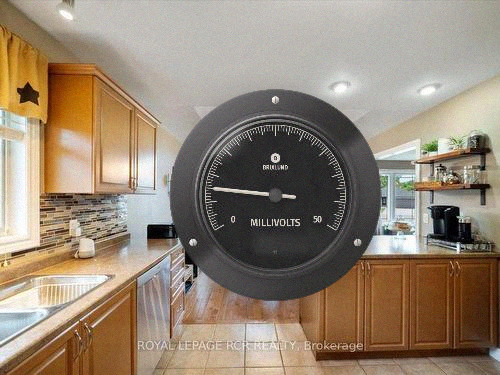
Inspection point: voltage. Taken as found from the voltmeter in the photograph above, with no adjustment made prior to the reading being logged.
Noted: 7.5 mV
